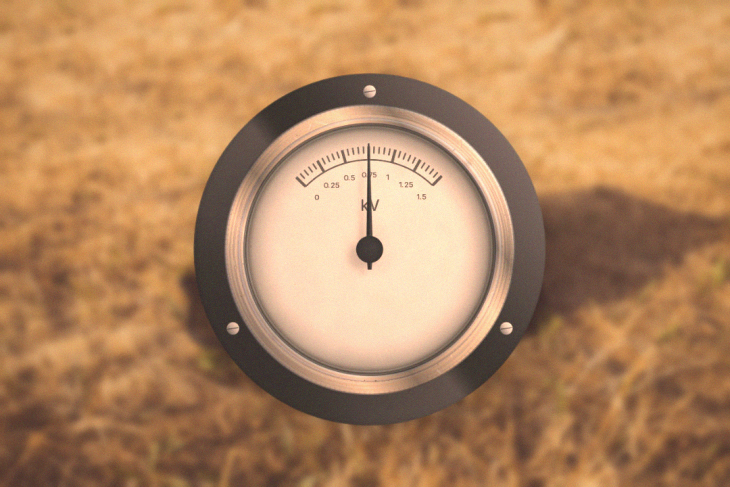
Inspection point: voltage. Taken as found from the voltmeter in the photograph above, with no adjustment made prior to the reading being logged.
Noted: 0.75 kV
